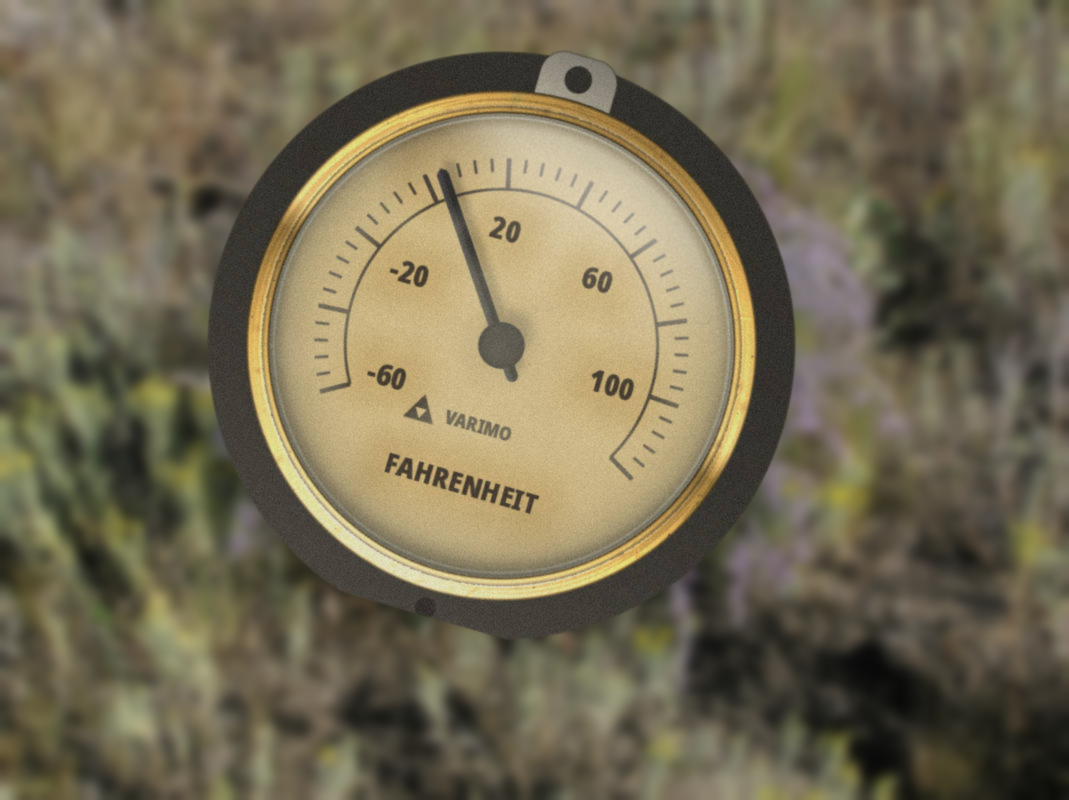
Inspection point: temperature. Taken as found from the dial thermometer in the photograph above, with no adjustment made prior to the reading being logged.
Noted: 4 °F
